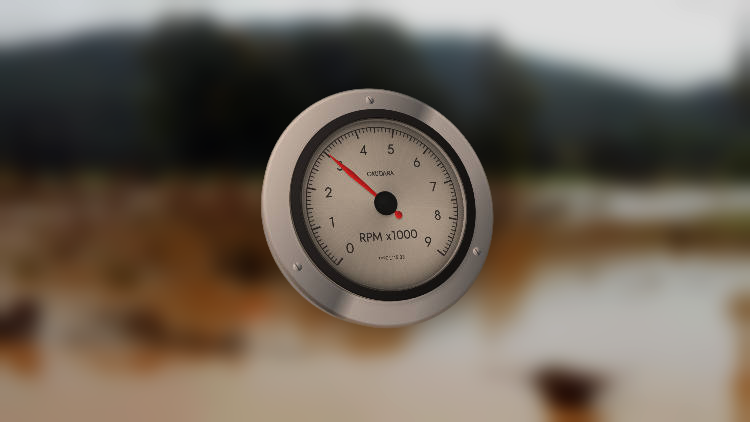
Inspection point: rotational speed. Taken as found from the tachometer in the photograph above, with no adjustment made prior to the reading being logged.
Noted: 3000 rpm
